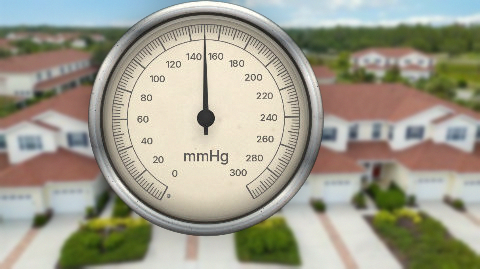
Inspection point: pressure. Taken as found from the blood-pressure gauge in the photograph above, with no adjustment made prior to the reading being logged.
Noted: 150 mmHg
